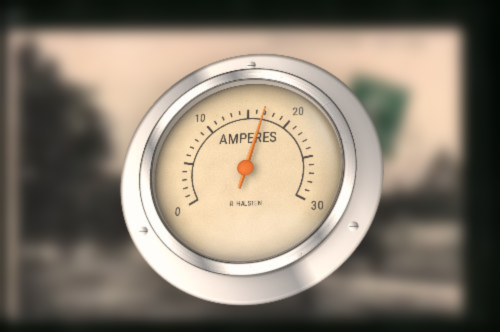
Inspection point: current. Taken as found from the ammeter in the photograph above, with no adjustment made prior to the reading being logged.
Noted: 17 A
